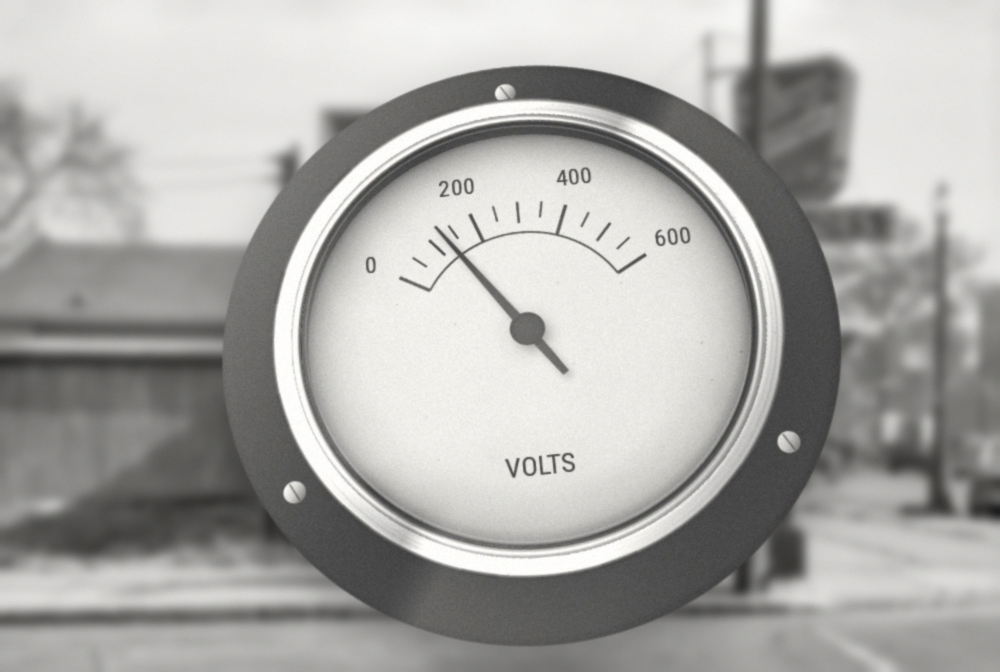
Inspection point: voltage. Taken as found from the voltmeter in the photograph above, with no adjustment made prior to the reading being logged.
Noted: 125 V
